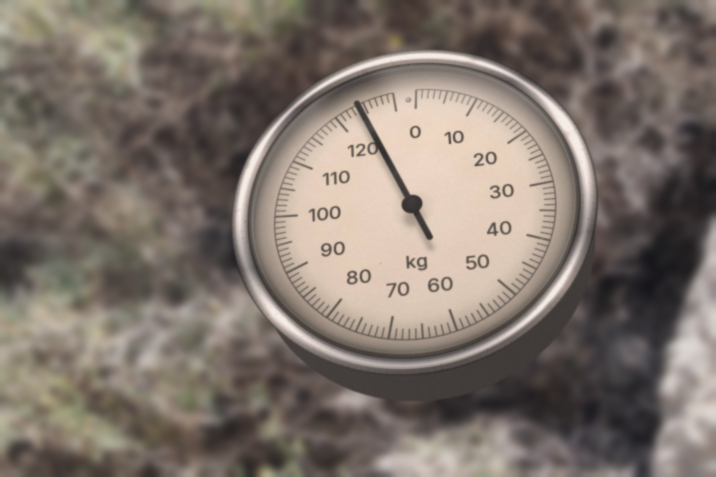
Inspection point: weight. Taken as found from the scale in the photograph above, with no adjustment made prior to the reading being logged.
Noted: 124 kg
